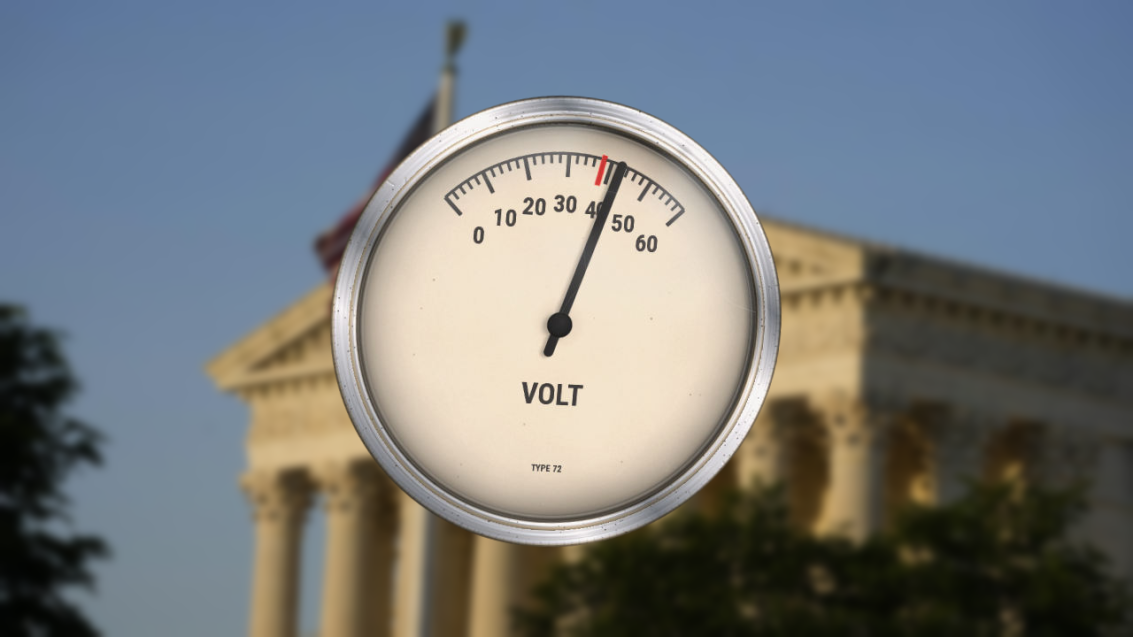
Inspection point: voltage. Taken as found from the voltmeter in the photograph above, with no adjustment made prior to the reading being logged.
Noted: 42 V
